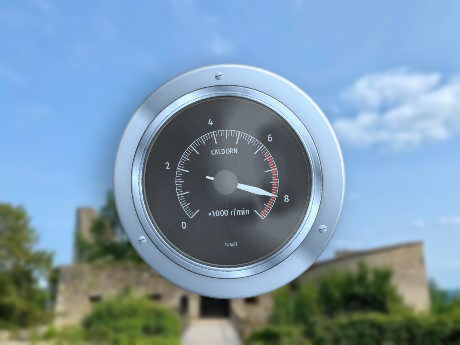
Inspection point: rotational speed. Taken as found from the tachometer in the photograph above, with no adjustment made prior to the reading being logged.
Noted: 8000 rpm
